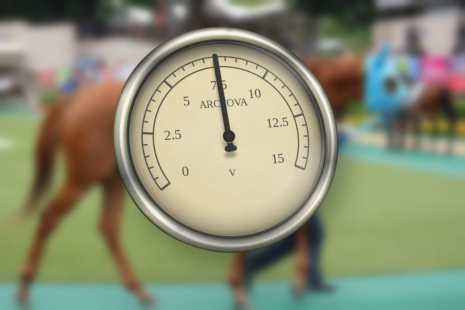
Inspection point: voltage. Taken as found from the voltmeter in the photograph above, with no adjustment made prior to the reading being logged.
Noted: 7.5 V
